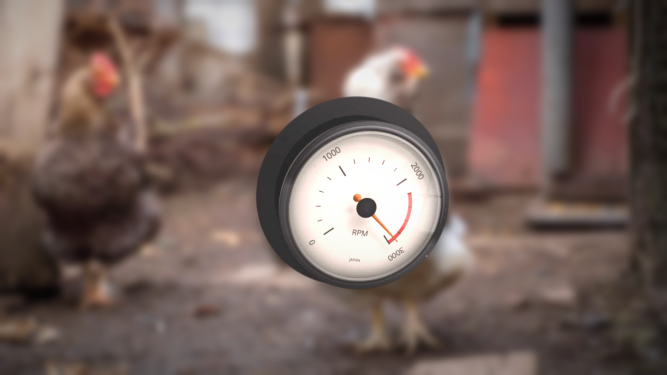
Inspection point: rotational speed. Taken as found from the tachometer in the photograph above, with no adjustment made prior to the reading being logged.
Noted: 2900 rpm
